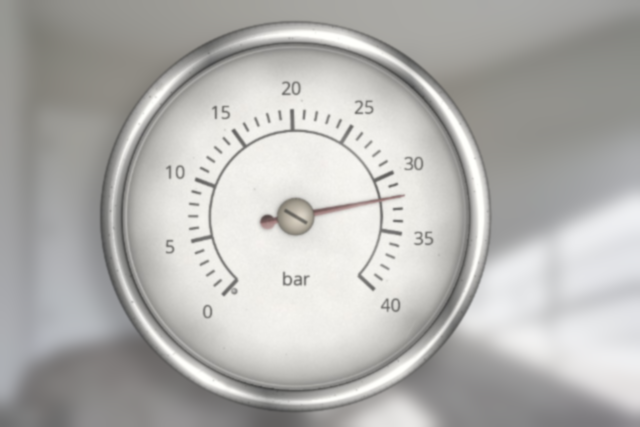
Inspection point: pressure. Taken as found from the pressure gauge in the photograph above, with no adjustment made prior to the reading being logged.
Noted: 32 bar
